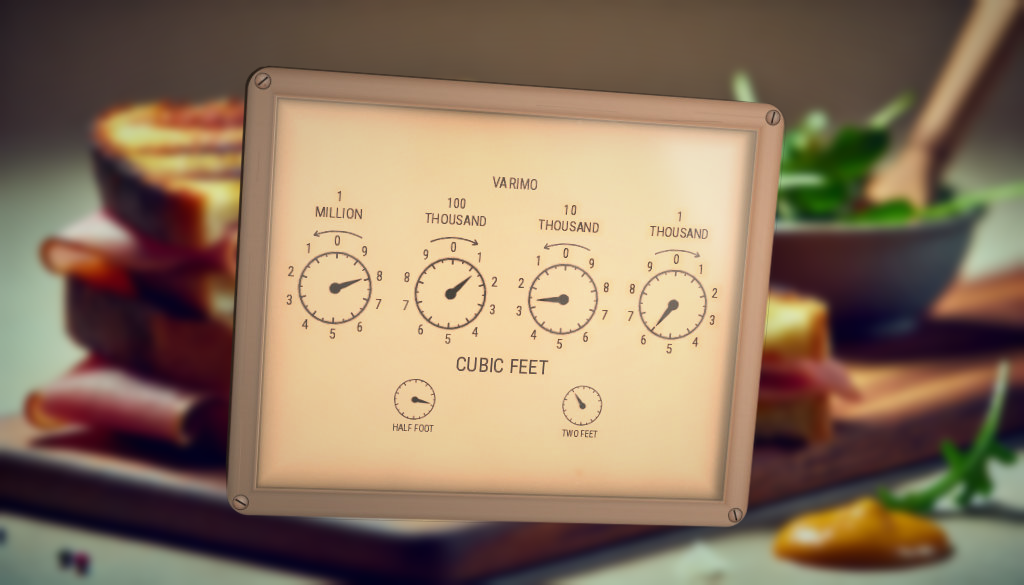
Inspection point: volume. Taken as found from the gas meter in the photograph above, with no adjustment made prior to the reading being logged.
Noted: 812600 ft³
